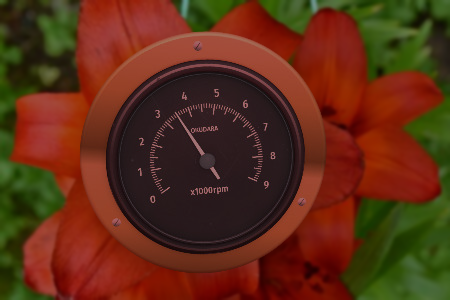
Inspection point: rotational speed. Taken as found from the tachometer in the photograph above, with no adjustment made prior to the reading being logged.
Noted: 3500 rpm
